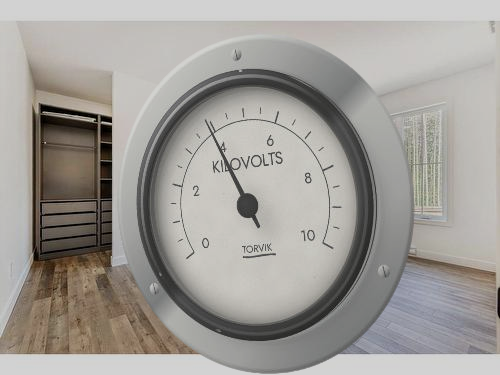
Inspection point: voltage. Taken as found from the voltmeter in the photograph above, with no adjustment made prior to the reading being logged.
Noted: 4 kV
